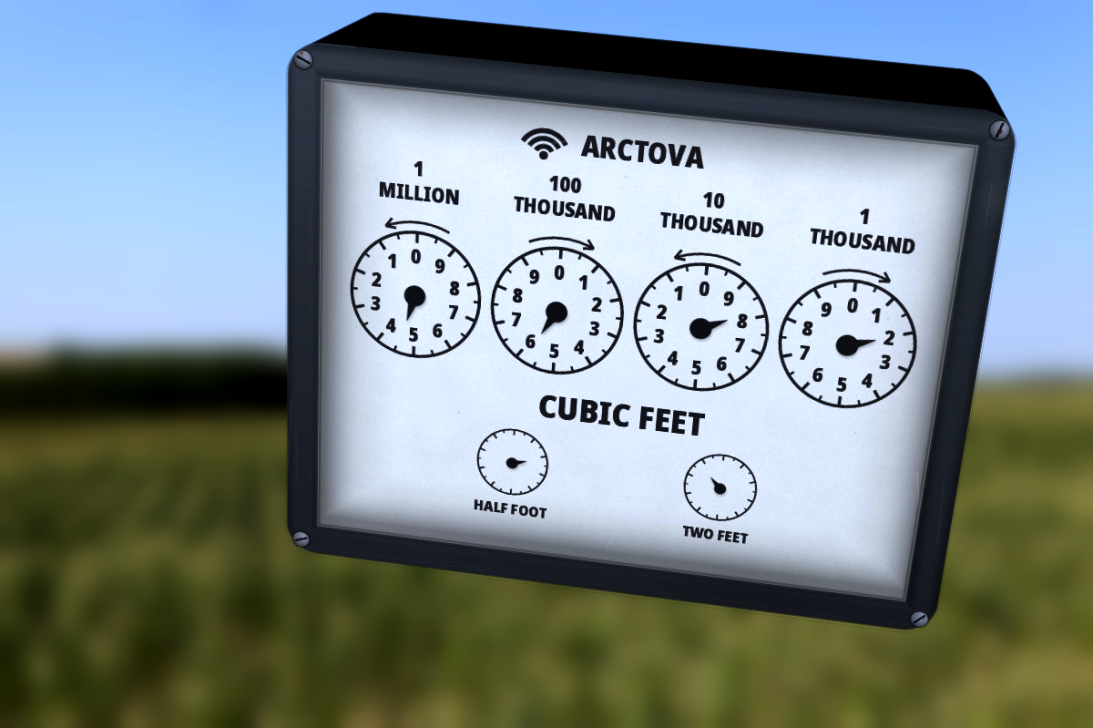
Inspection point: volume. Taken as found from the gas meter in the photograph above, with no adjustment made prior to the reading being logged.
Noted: 458200 ft³
